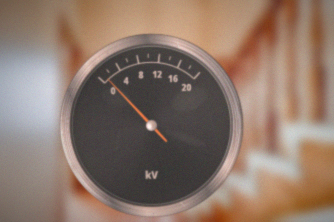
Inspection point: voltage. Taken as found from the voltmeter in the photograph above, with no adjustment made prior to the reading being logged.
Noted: 1 kV
